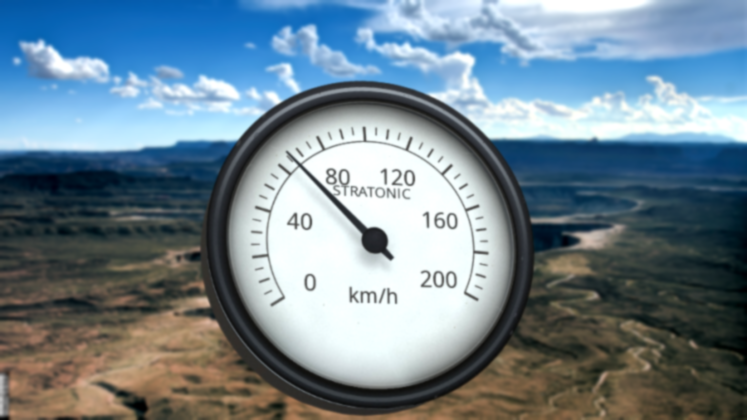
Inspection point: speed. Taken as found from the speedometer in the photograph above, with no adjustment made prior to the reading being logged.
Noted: 65 km/h
